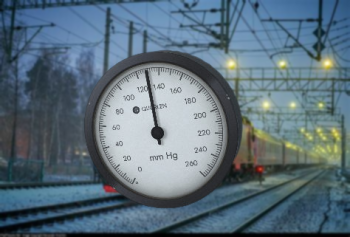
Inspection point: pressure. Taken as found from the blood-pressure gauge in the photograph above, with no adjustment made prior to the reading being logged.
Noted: 130 mmHg
